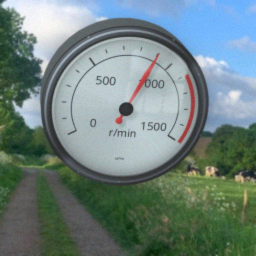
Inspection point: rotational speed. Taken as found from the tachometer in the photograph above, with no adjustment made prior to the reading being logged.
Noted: 900 rpm
